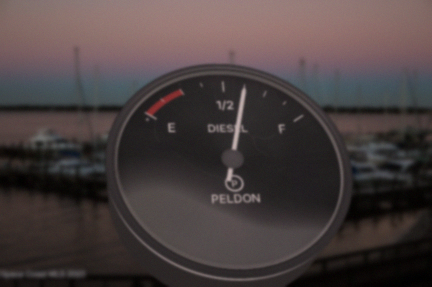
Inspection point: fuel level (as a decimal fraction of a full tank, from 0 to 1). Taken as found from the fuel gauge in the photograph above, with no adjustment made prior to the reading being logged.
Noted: 0.625
